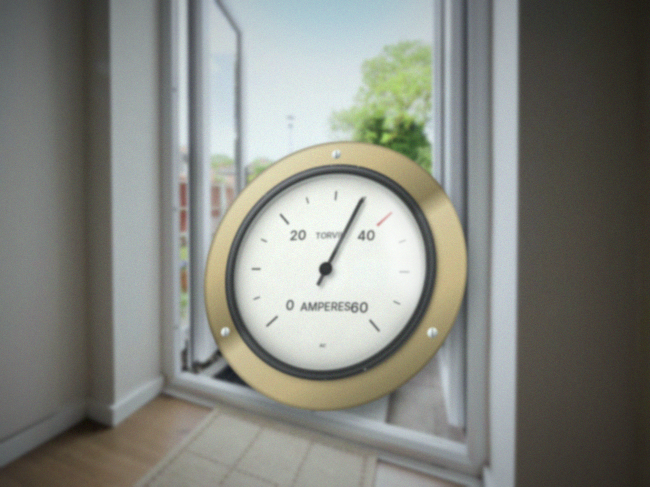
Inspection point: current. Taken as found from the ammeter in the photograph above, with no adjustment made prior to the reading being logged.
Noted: 35 A
